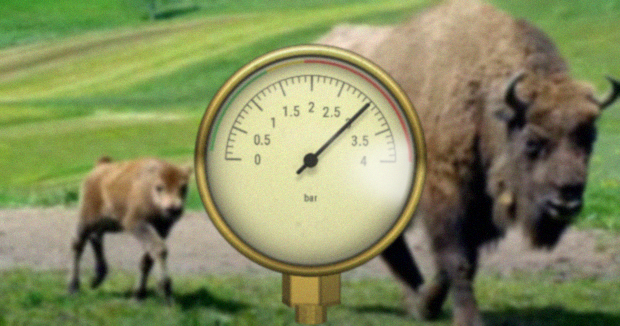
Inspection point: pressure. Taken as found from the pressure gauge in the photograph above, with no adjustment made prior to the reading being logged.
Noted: 3 bar
